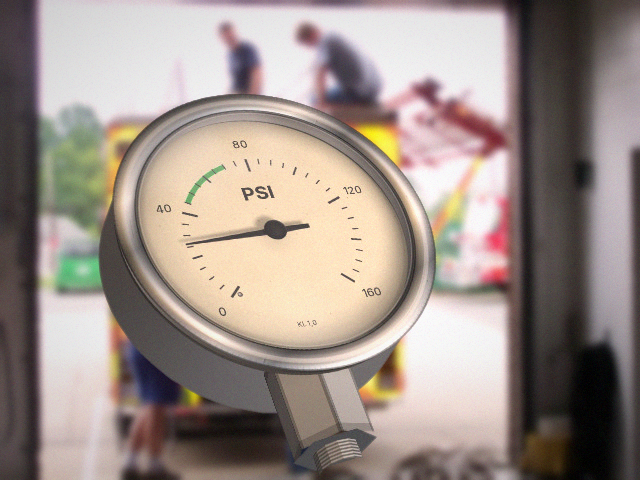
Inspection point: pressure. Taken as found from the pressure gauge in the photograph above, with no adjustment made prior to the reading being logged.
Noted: 25 psi
